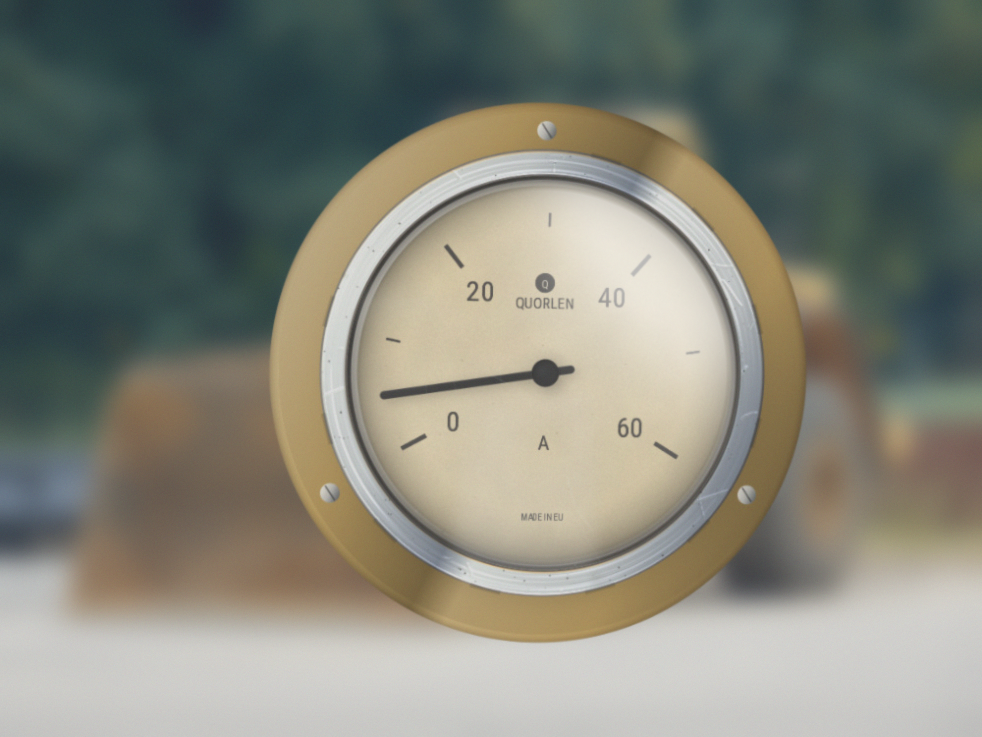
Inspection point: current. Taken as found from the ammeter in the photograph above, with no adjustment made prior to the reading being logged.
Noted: 5 A
